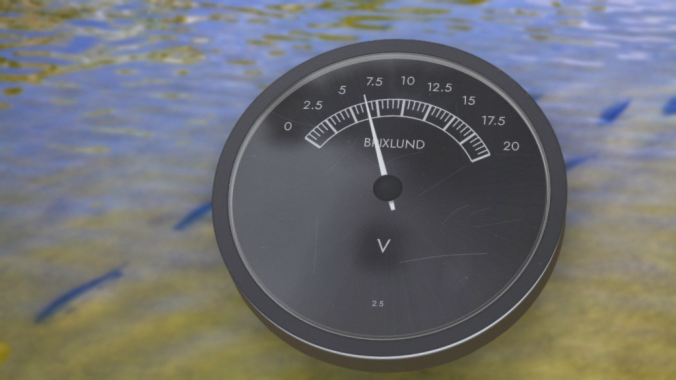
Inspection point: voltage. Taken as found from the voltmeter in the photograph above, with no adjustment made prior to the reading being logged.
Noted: 6.5 V
